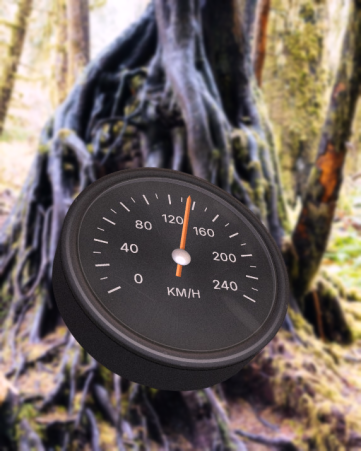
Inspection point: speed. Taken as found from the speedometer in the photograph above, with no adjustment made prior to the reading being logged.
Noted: 135 km/h
